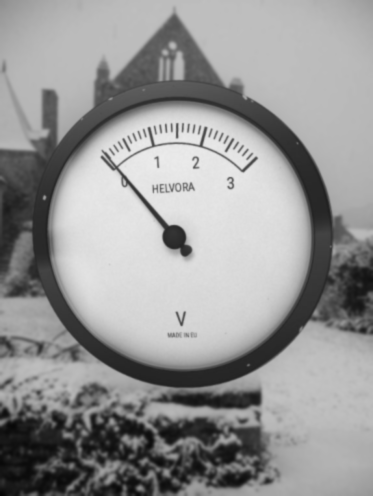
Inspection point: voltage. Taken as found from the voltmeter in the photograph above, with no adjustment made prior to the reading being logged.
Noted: 0.1 V
